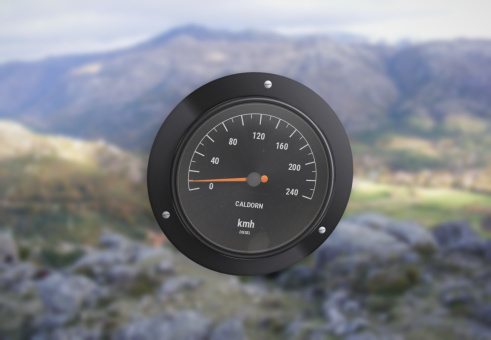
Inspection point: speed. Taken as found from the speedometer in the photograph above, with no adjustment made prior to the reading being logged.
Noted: 10 km/h
